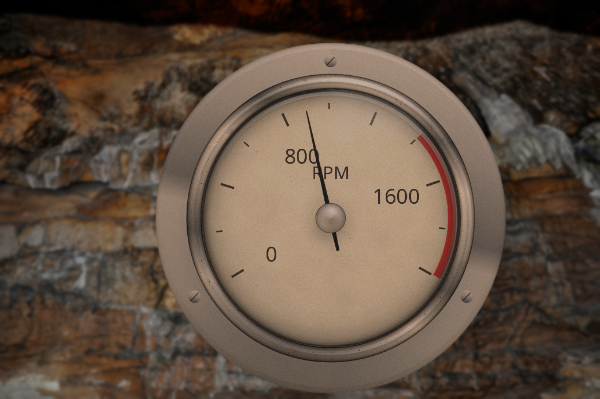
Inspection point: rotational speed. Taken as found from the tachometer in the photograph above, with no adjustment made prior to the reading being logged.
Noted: 900 rpm
